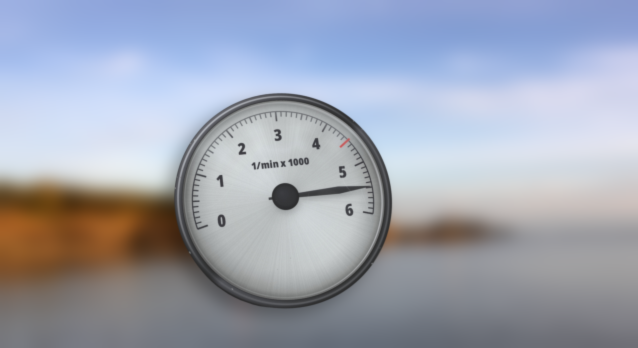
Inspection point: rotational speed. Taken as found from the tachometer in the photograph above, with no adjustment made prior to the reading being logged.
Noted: 5500 rpm
